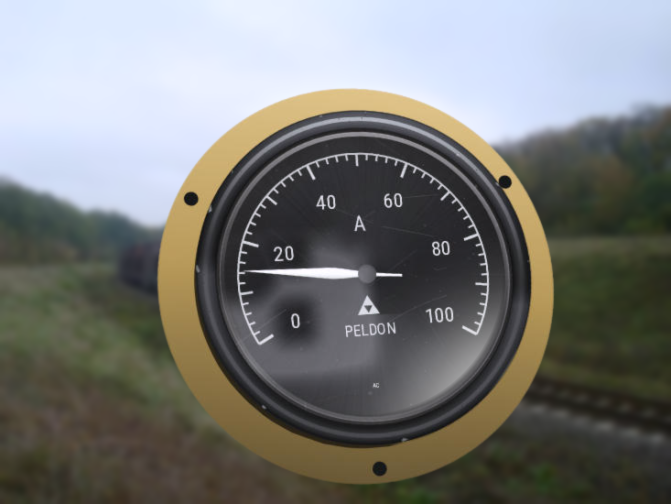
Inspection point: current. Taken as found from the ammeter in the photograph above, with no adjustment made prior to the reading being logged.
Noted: 14 A
